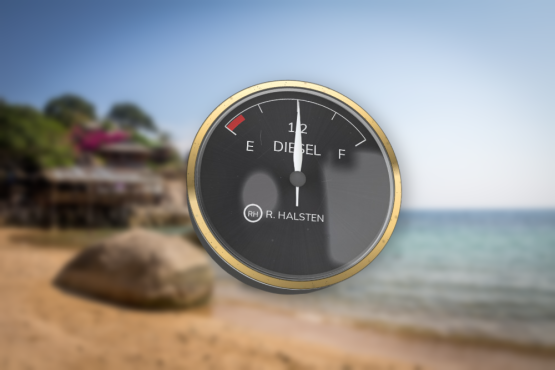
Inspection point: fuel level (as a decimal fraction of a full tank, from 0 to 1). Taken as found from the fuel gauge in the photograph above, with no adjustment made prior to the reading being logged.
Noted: 0.5
